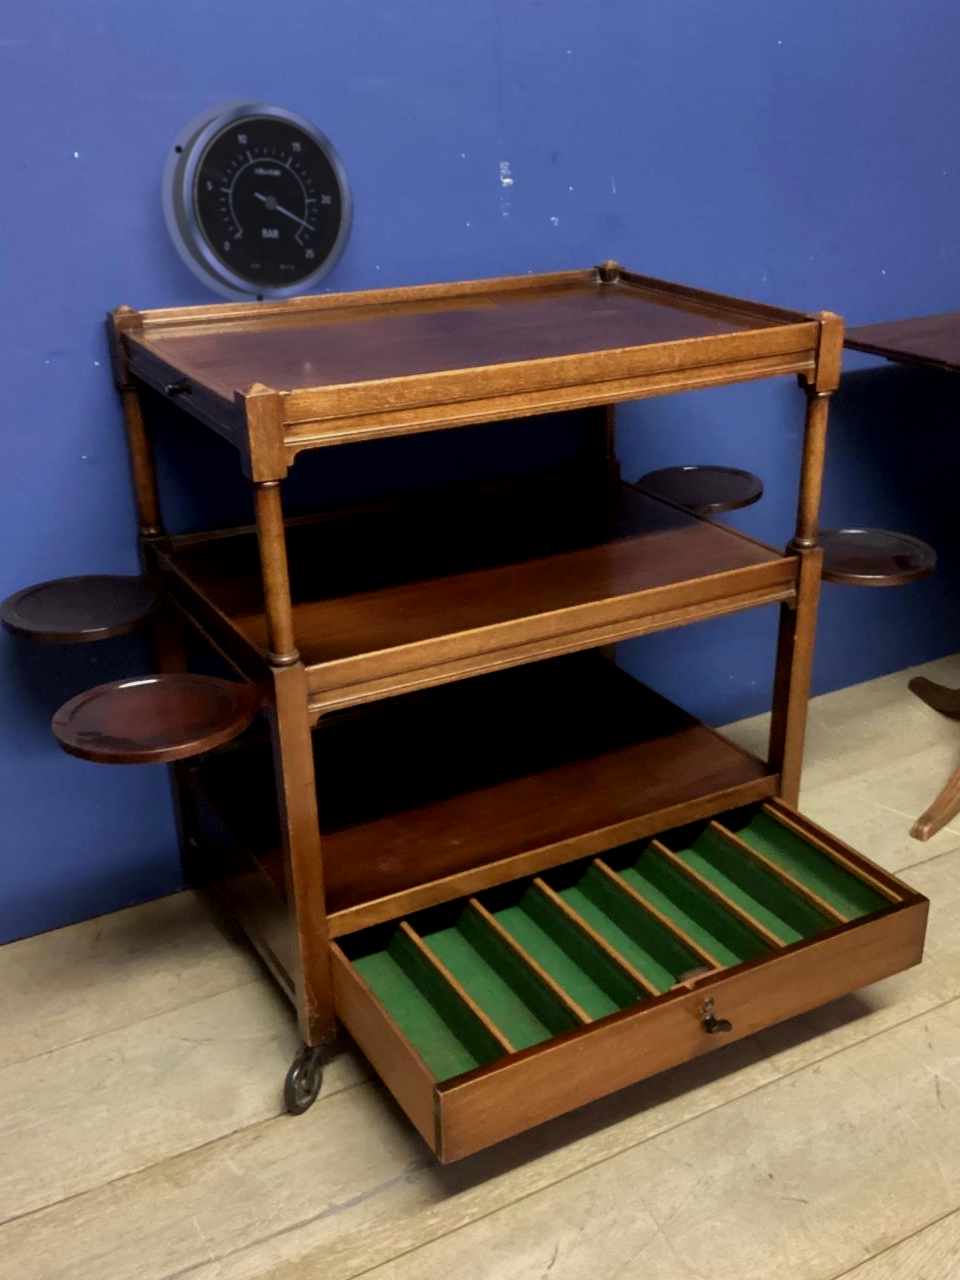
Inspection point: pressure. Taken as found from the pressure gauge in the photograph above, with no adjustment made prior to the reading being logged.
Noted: 23 bar
